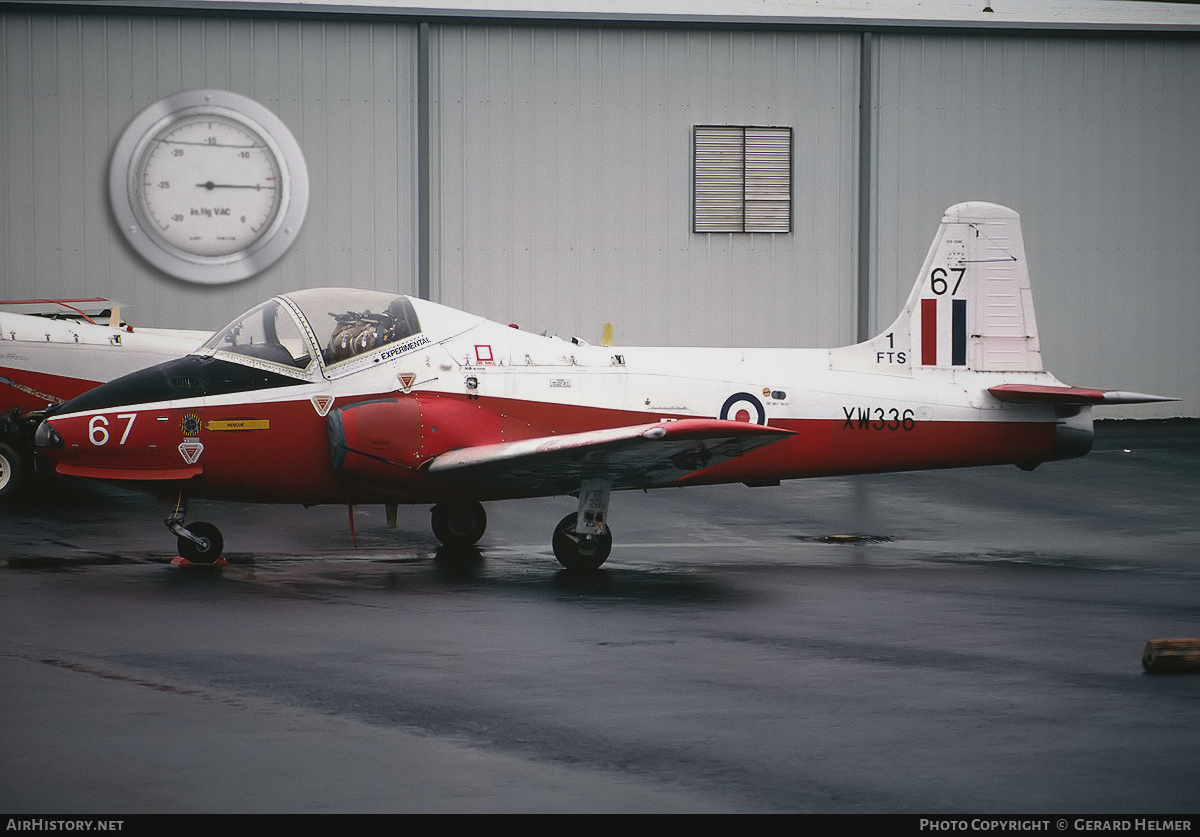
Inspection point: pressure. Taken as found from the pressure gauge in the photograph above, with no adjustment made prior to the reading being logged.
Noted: -5 inHg
